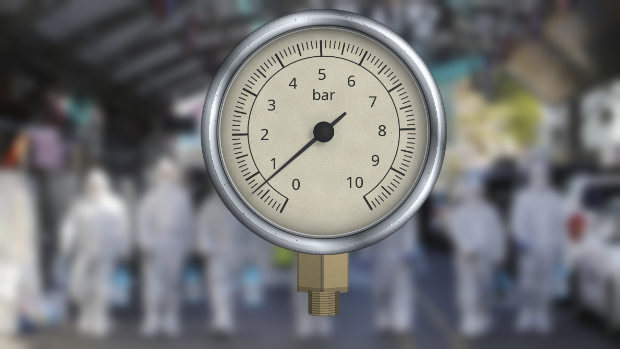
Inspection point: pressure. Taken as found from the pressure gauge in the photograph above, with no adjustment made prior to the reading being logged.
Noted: 0.7 bar
